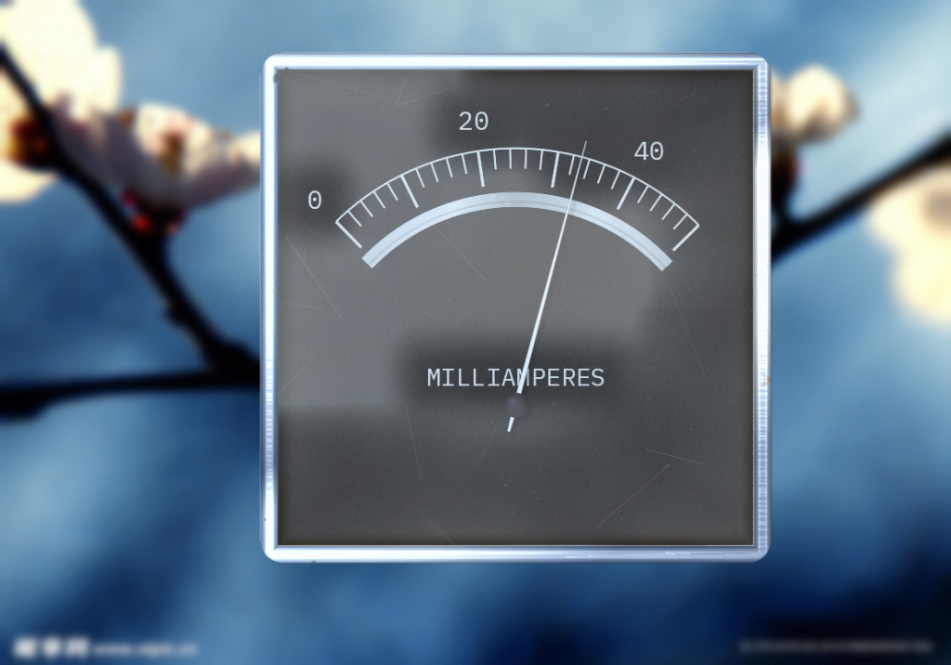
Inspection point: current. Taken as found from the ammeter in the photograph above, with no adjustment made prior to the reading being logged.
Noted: 33 mA
